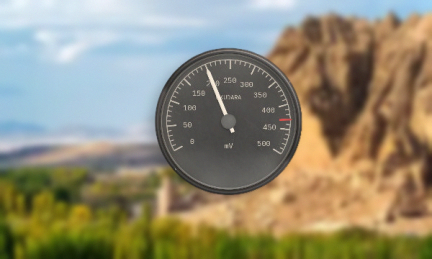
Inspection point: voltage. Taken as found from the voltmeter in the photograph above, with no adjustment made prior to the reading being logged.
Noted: 200 mV
